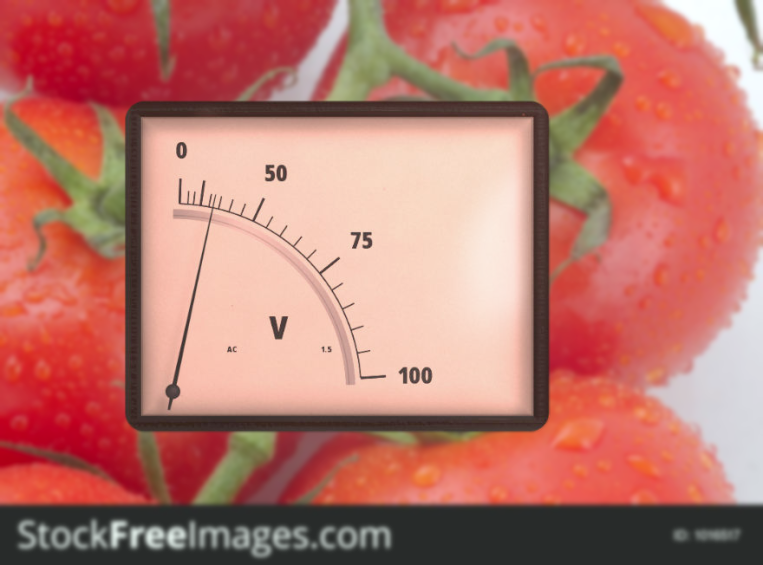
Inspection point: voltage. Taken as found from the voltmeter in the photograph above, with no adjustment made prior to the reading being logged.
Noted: 32.5 V
